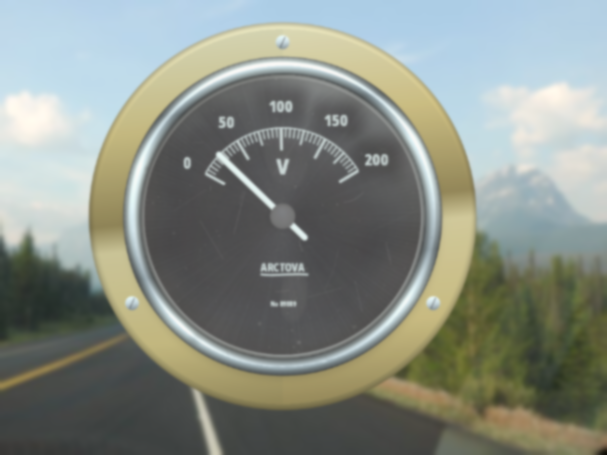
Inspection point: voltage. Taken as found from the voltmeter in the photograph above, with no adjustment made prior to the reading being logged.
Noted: 25 V
